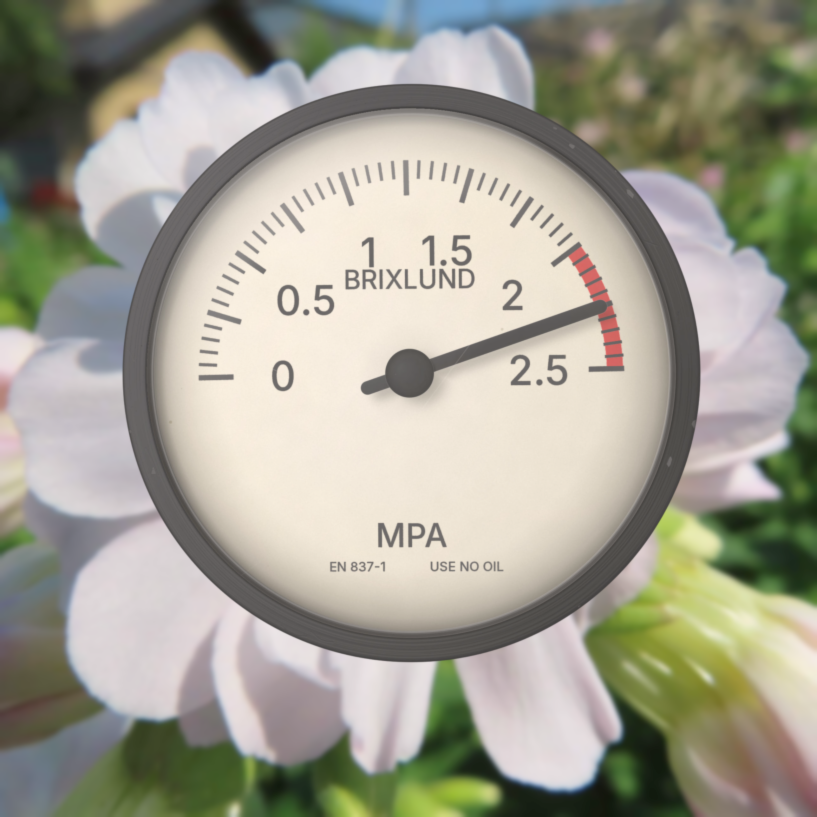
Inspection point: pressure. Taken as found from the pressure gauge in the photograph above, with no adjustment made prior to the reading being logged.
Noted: 2.25 MPa
